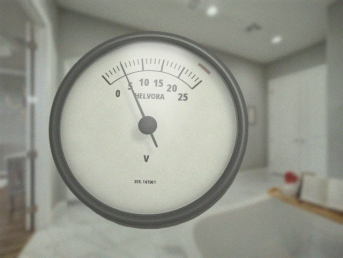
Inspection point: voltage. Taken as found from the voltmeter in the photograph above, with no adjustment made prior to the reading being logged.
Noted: 5 V
